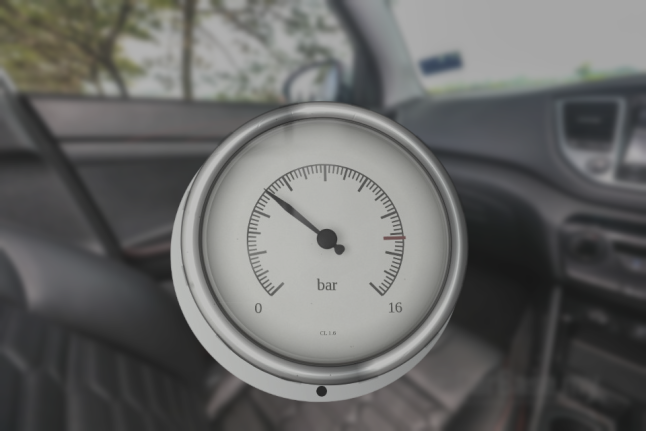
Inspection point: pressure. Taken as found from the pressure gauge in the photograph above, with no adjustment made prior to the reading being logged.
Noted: 5 bar
